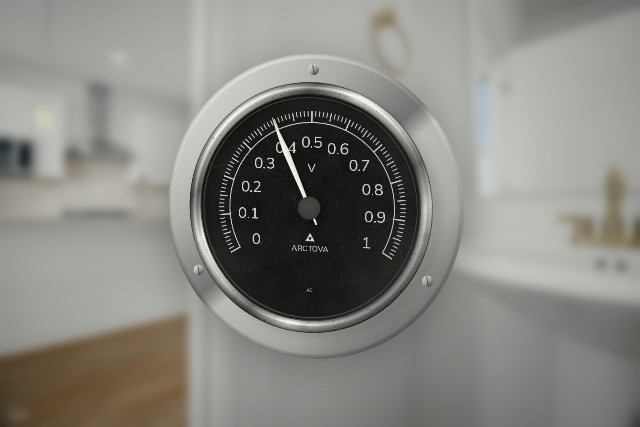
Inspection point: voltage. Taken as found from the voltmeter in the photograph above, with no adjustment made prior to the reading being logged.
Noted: 0.4 V
